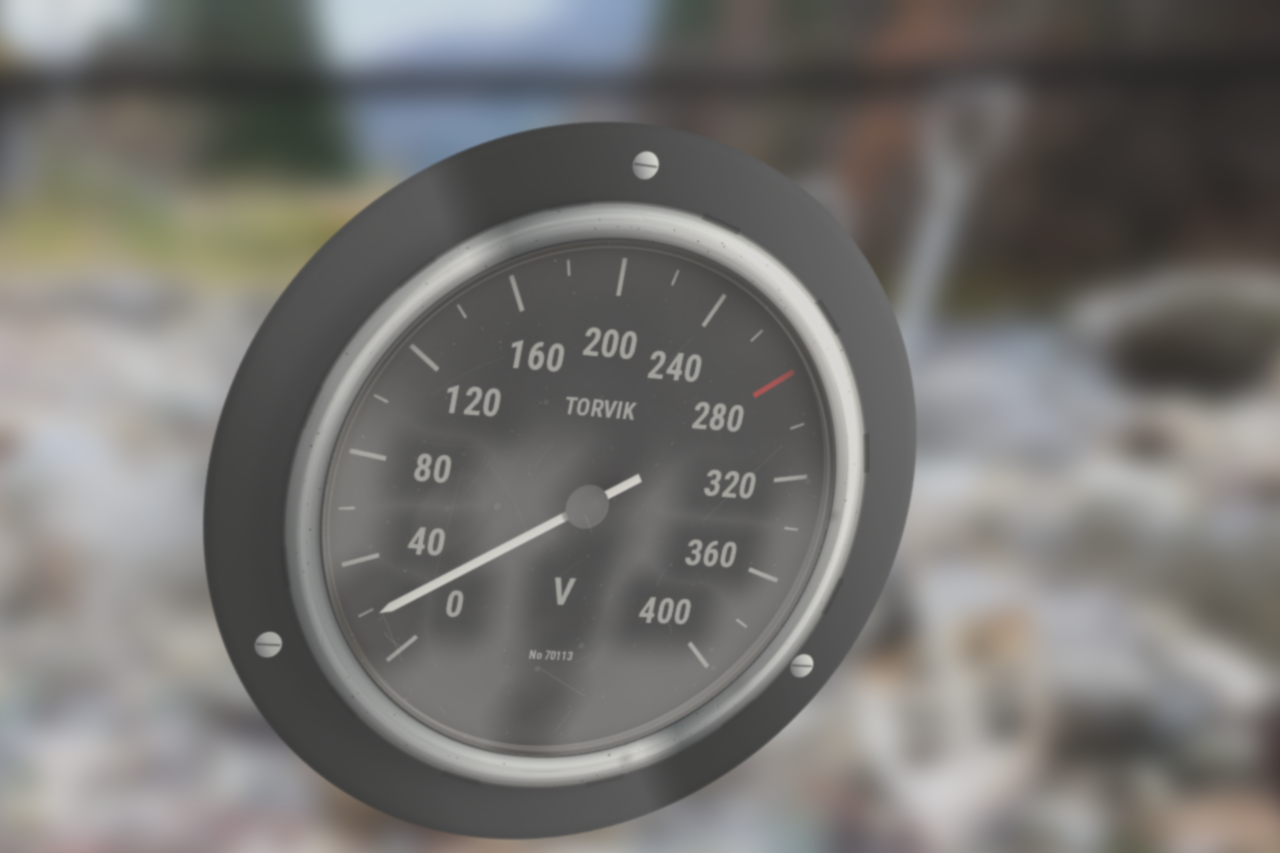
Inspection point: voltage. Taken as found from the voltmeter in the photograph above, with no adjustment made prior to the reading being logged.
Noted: 20 V
